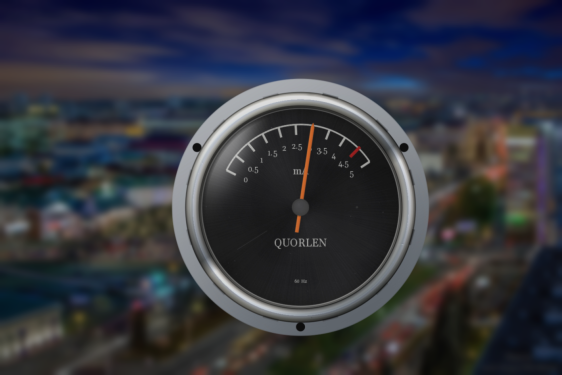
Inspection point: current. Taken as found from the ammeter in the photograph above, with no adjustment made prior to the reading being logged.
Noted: 3 mA
